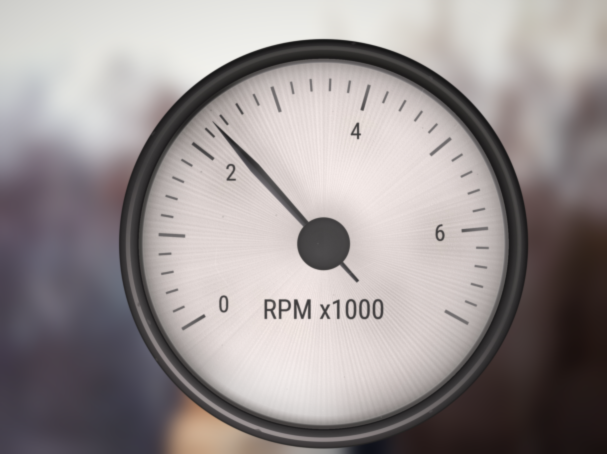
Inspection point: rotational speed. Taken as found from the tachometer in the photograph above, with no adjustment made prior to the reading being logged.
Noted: 2300 rpm
